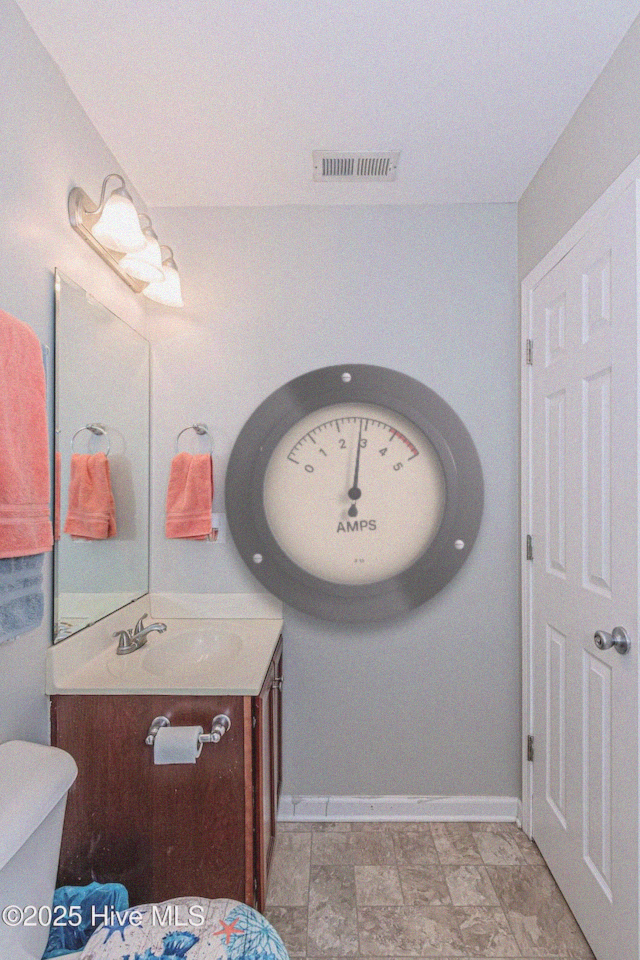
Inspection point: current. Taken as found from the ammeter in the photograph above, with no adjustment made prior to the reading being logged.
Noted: 2.8 A
